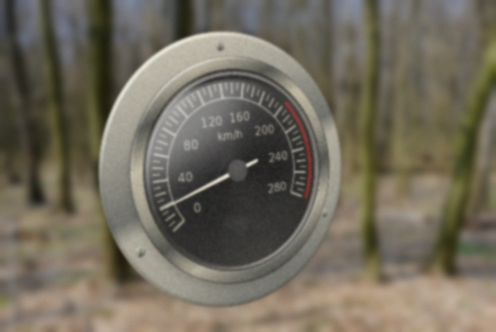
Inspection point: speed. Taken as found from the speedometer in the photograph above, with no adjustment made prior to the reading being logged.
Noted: 20 km/h
